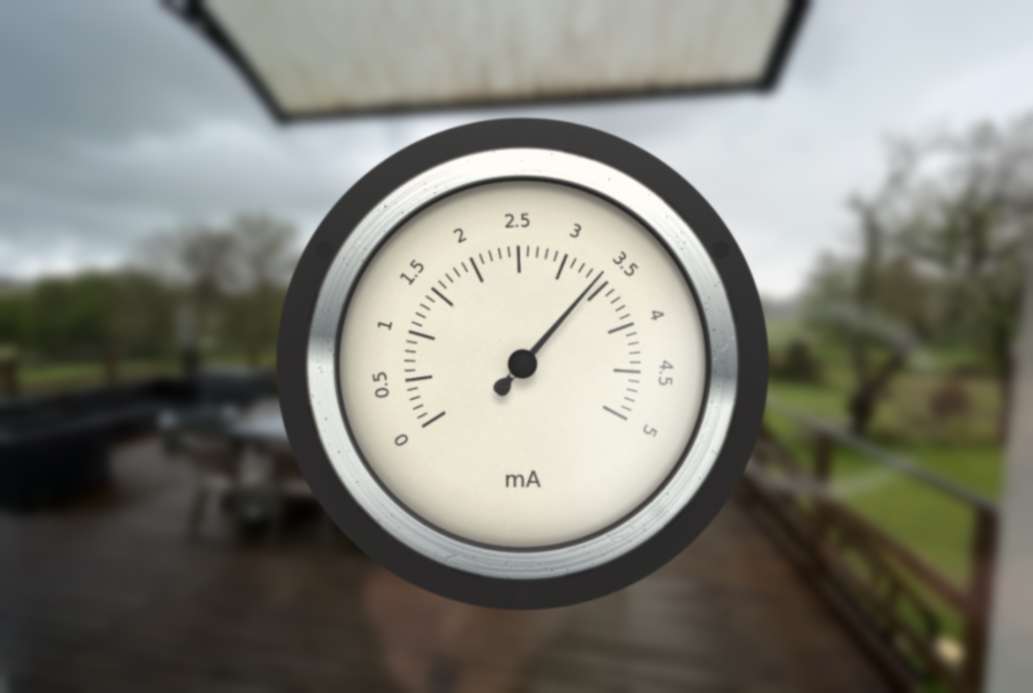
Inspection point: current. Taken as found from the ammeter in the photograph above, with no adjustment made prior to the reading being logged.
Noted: 3.4 mA
